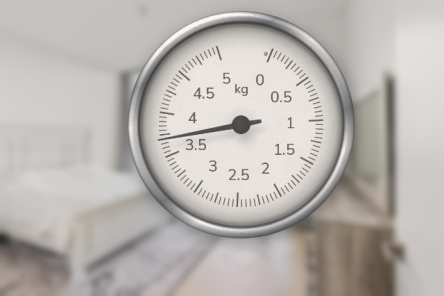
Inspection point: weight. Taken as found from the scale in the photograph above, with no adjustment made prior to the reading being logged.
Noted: 3.7 kg
